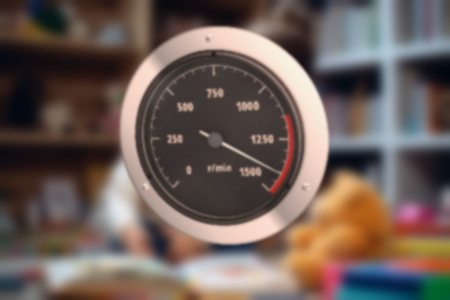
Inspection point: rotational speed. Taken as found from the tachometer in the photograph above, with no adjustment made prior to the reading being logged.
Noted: 1400 rpm
